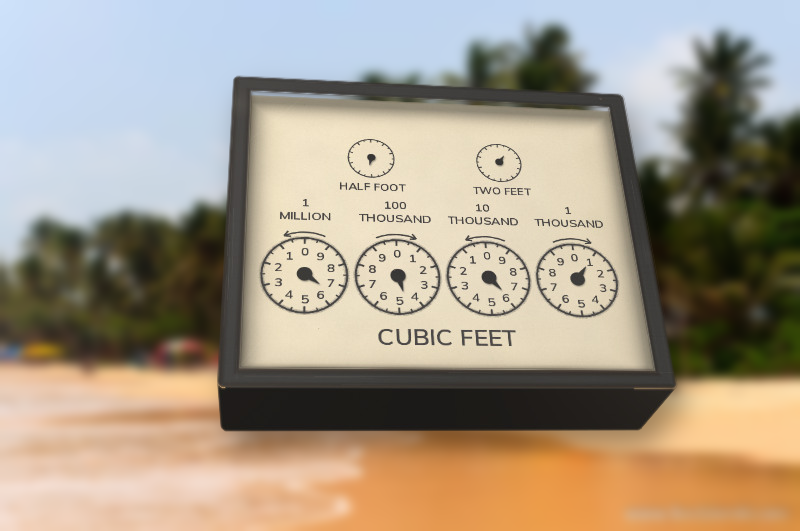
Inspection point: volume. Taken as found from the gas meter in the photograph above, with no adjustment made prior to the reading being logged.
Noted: 646100 ft³
